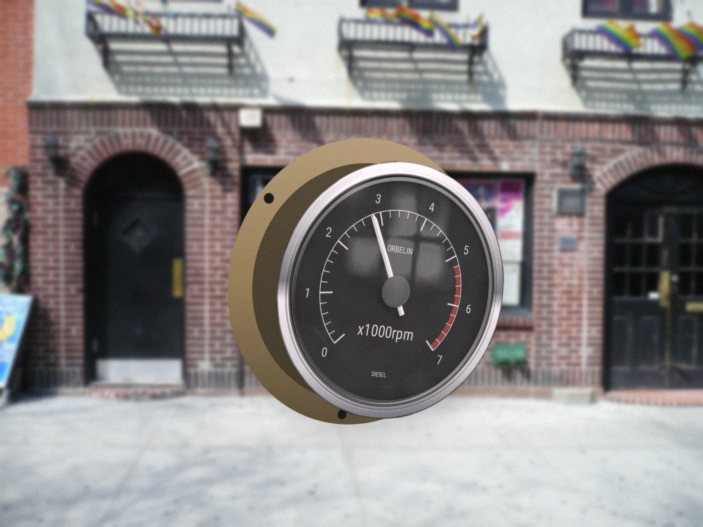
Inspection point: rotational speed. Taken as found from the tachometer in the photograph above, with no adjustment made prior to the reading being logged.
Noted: 2800 rpm
